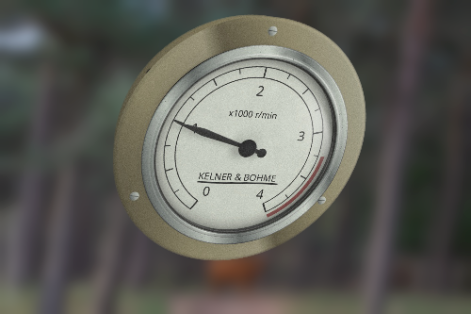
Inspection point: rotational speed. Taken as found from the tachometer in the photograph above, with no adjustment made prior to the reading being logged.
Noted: 1000 rpm
